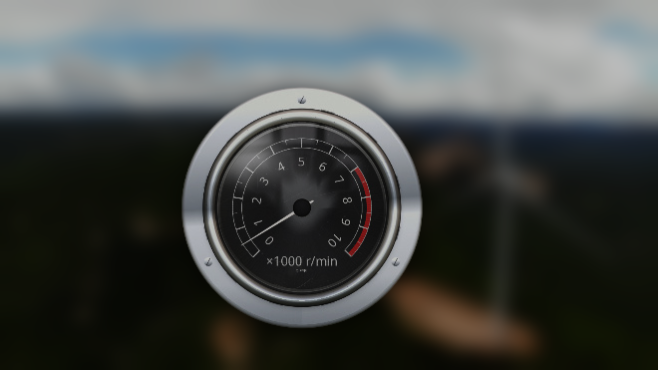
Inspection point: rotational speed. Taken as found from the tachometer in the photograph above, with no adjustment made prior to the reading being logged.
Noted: 500 rpm
